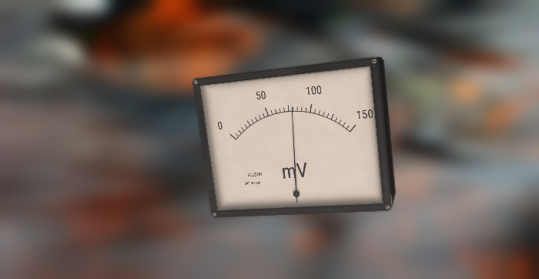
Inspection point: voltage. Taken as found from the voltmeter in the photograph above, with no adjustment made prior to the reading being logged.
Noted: 80 mV
